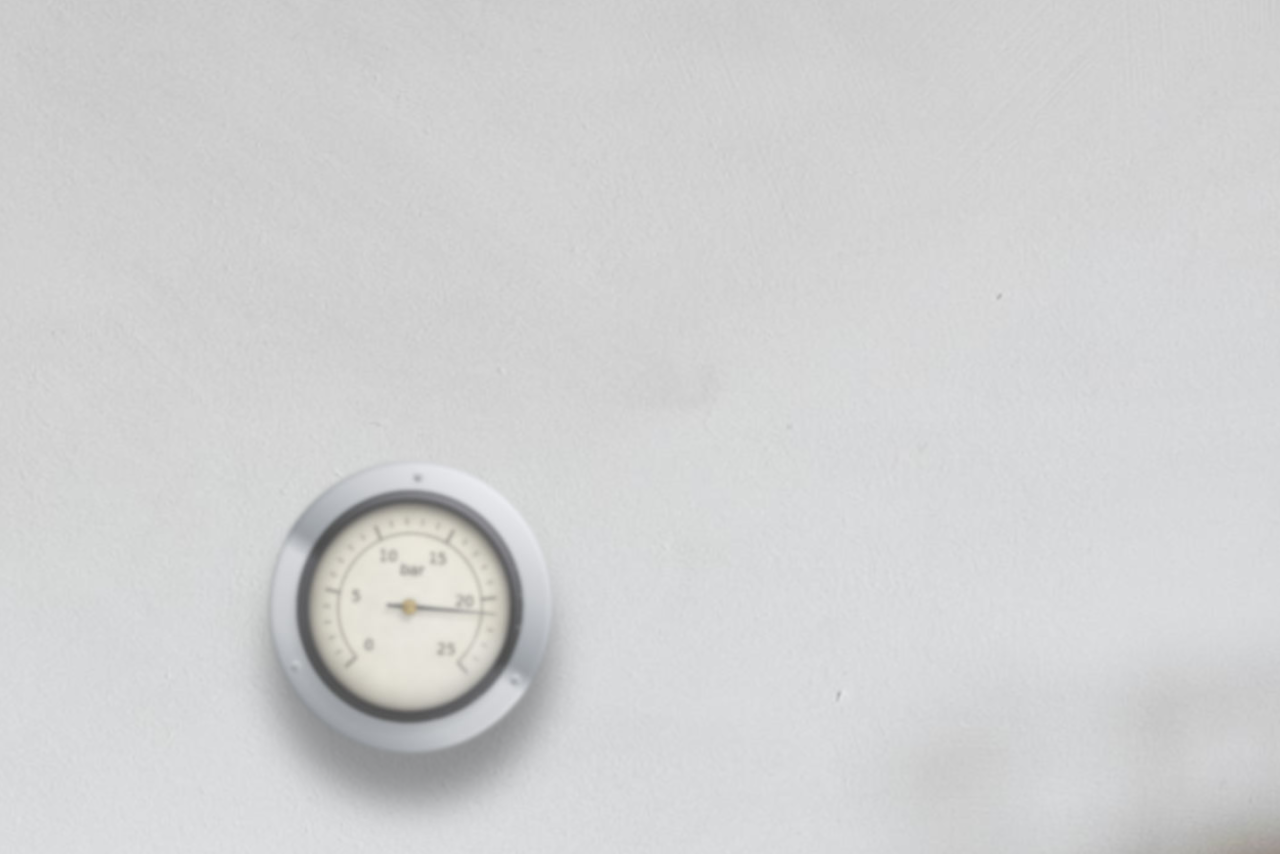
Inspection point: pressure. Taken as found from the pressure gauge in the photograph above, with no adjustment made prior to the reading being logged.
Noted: 21 bar
